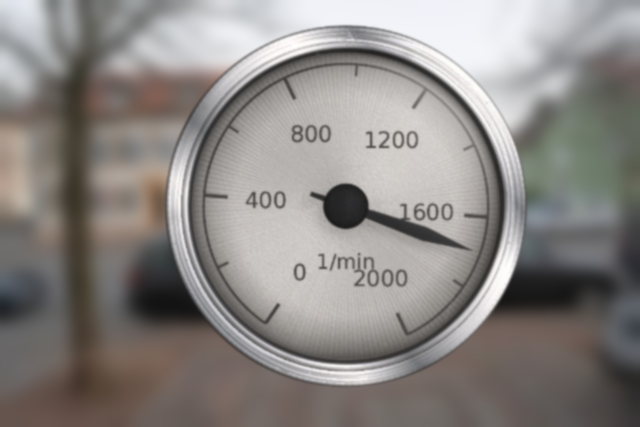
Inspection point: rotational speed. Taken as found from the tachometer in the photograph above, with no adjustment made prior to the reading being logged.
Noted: 1700 rpm
